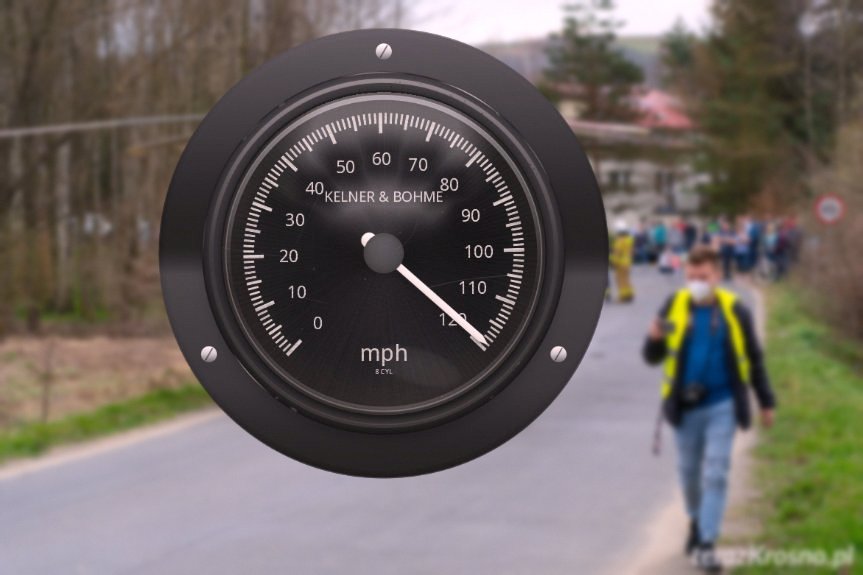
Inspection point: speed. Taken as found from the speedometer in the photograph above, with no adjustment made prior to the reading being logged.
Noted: 119 mph
